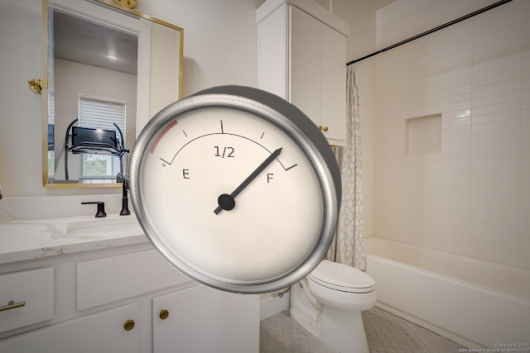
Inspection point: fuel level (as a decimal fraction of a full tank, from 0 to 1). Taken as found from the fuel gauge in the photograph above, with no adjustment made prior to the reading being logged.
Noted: 0.875
